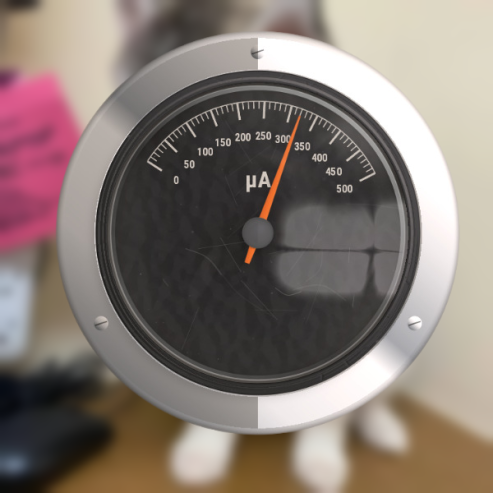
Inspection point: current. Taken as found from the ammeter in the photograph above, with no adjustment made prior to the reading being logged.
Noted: 320 µA
